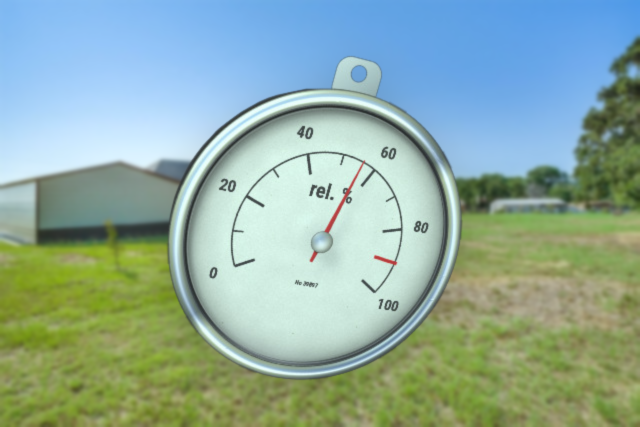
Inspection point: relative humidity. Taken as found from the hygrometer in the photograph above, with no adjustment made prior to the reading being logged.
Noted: 55 %
